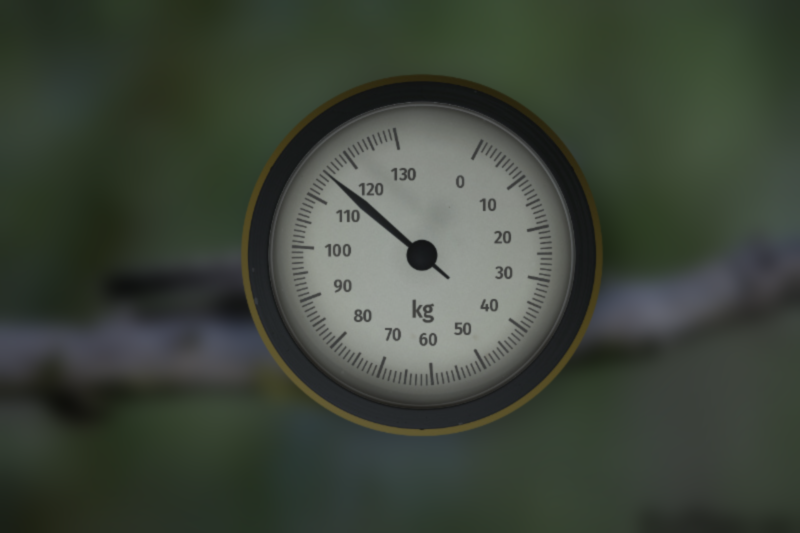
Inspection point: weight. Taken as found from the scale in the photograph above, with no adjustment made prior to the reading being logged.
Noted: 115 kg
